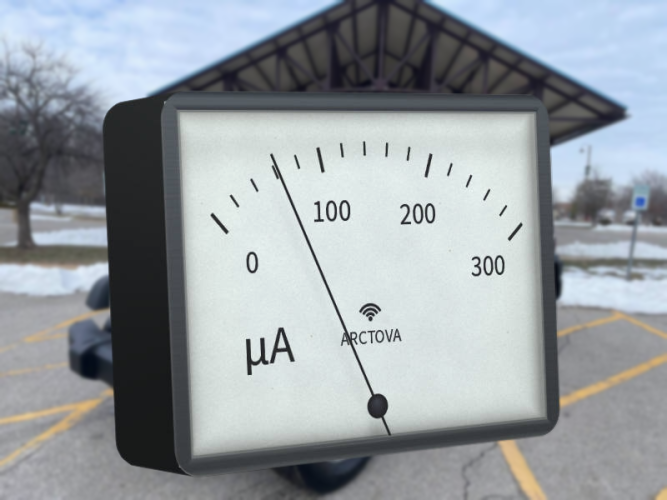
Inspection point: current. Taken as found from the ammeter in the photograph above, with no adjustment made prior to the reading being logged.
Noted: 60 µA
